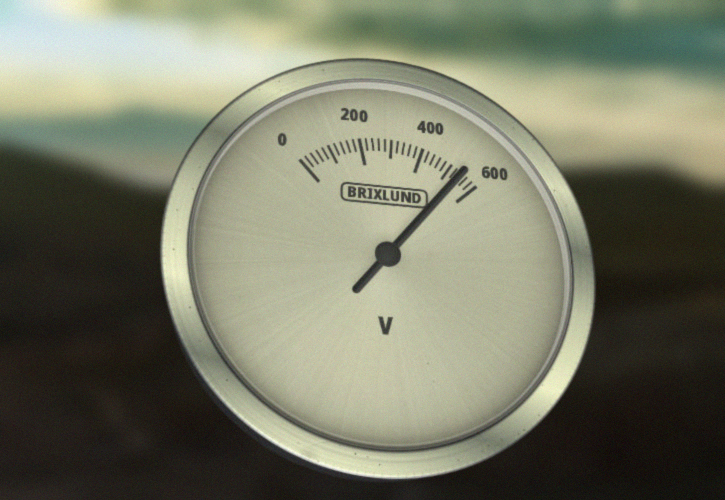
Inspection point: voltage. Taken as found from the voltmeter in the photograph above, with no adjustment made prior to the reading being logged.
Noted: 540 V
